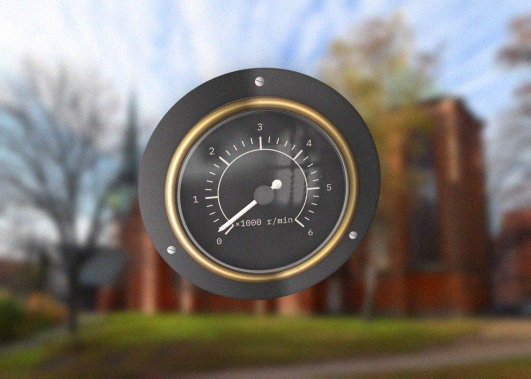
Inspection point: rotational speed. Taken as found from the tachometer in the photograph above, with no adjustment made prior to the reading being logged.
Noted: 200 rpm
